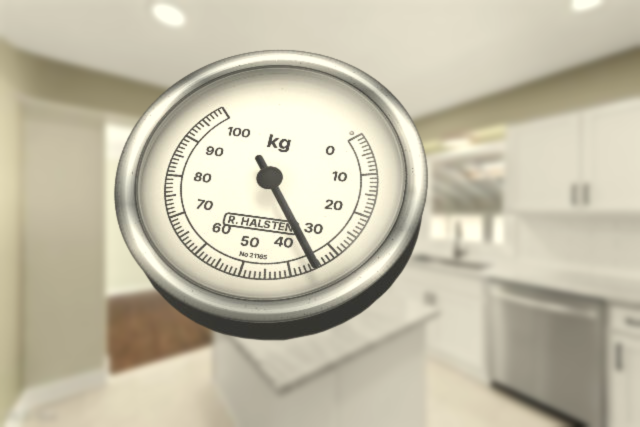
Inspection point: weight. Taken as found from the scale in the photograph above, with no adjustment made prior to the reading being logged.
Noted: 35 kg
